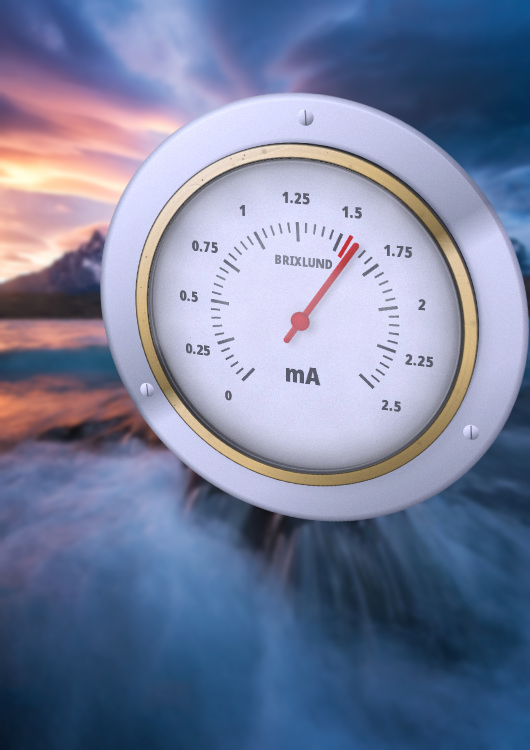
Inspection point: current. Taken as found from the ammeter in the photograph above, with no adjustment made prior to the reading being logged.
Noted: 1.6 mA
